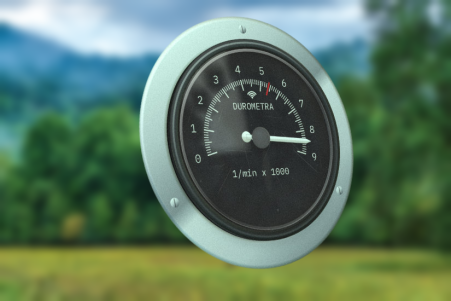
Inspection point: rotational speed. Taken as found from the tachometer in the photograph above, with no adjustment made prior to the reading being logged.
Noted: 8500 rpm
